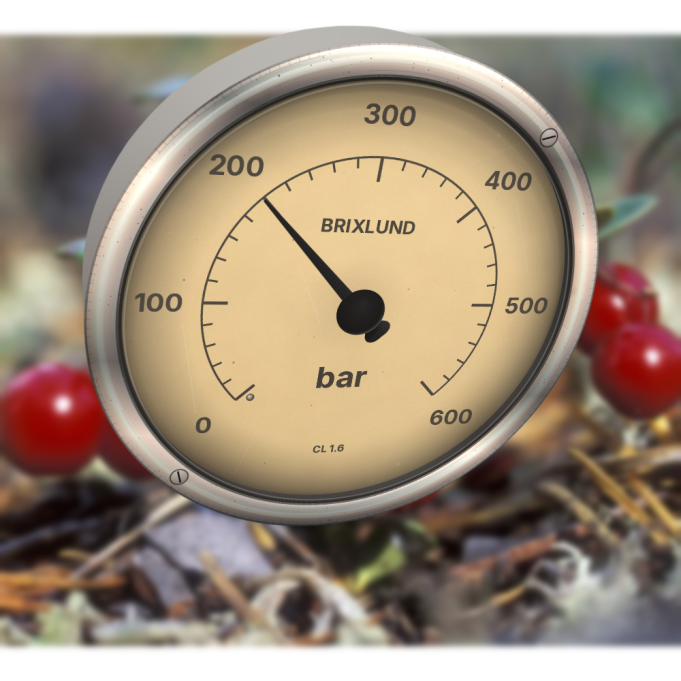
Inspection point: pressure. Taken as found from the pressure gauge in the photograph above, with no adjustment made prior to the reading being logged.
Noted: 200 bar
